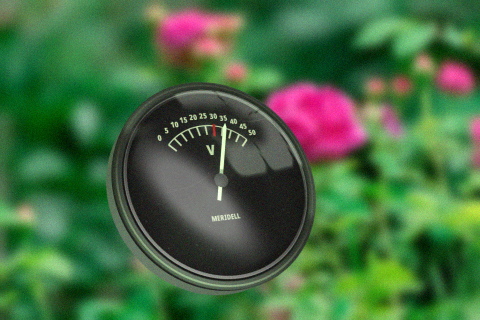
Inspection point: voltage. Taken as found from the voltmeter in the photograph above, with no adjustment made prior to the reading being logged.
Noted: 35 V
